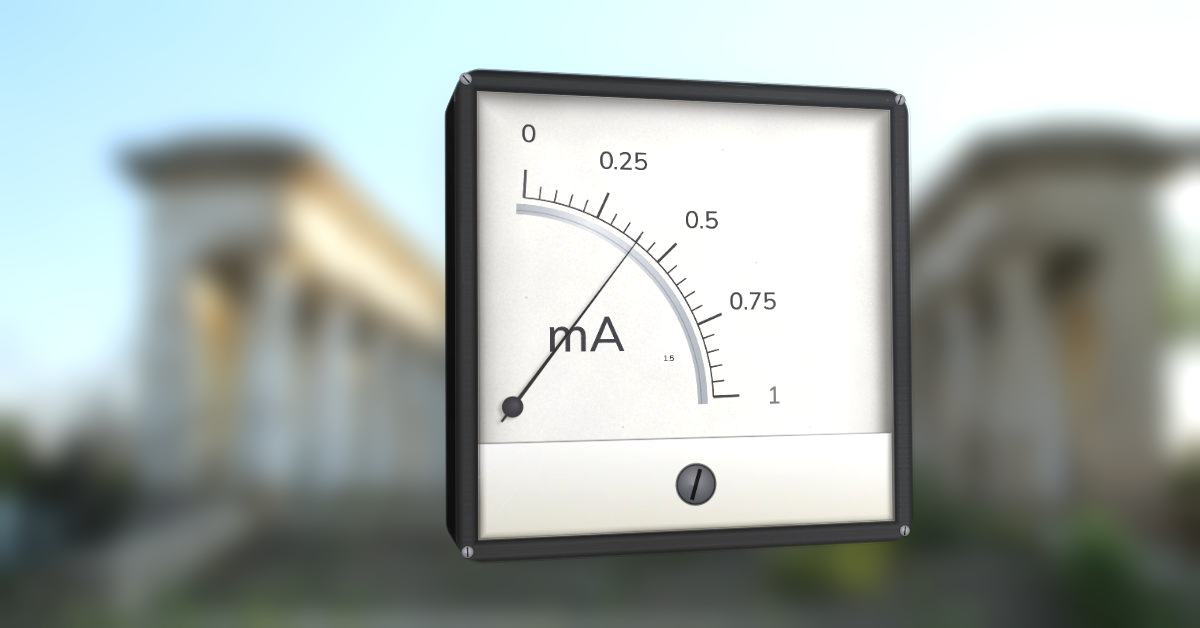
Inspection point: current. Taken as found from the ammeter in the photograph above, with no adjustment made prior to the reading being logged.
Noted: 0.4 mA
